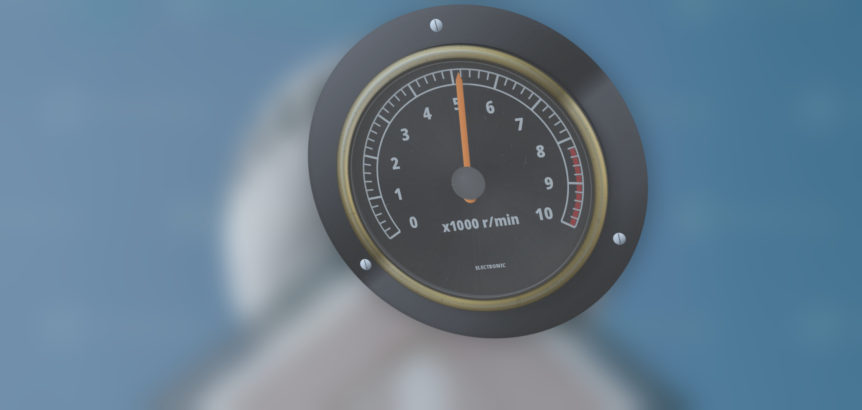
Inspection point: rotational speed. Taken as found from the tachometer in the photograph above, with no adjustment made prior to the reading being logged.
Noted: 5200 rpm
